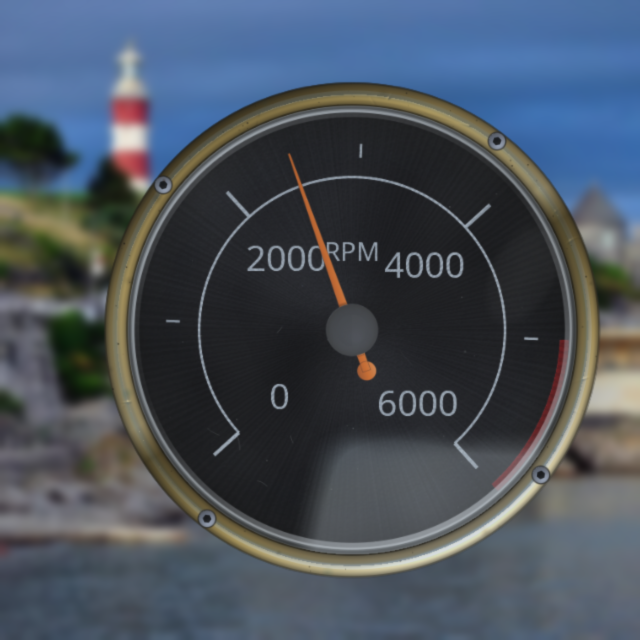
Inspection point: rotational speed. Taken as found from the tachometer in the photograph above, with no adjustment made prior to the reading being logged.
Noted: 2500 rpm
